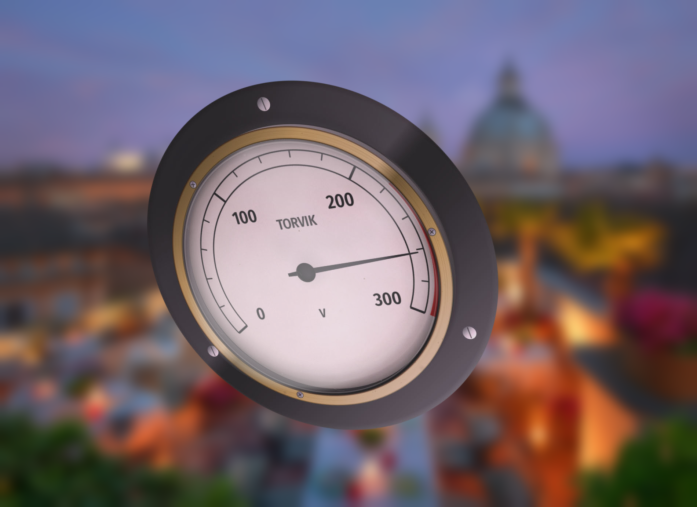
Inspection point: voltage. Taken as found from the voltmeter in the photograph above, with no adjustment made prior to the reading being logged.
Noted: 260 V
